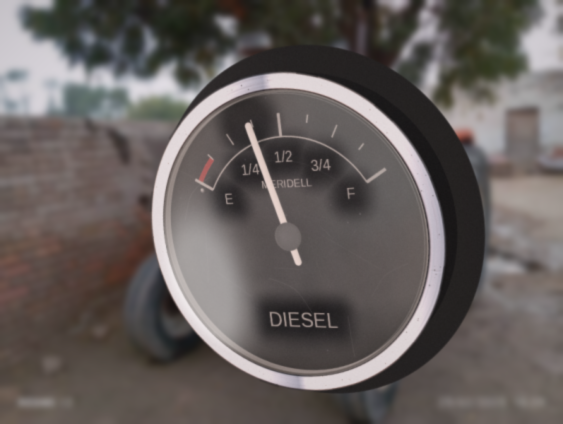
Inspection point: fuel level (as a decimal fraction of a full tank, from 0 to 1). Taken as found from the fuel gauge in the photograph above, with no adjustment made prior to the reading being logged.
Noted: 0.375
